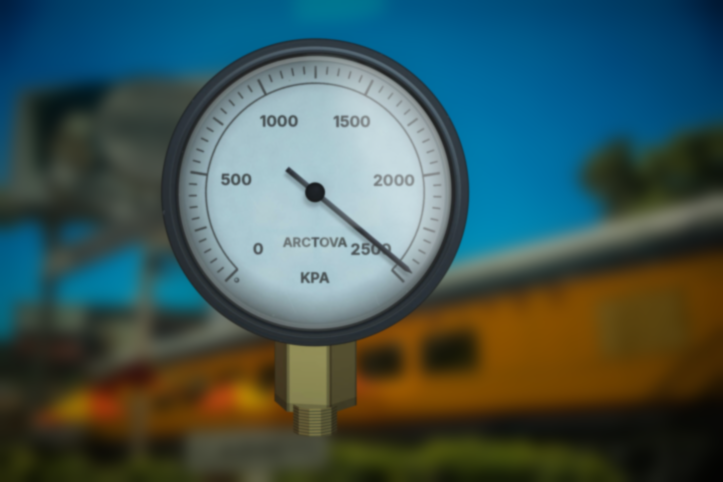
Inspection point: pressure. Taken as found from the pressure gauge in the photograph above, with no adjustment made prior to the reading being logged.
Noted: 2450 kPa
